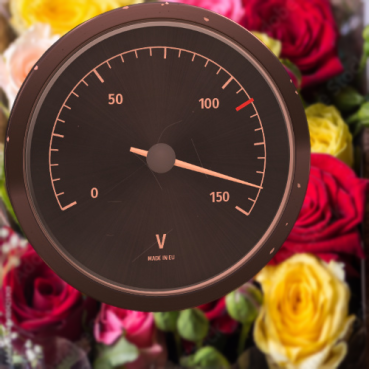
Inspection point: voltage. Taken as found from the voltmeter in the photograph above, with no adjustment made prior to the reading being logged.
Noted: 140 V
